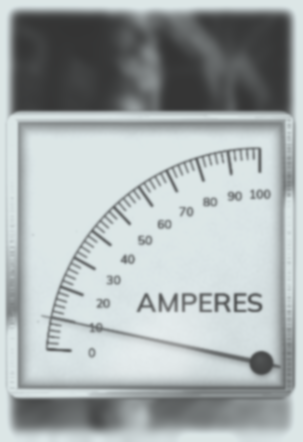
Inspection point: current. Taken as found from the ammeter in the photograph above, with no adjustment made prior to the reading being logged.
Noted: 10 A
